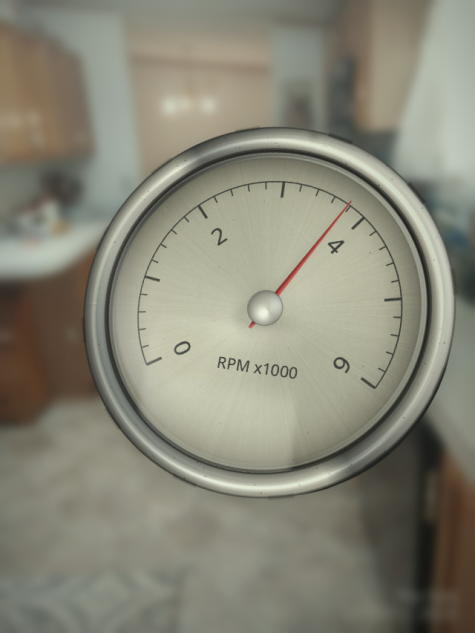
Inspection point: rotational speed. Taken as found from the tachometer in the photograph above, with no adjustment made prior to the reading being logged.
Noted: 3800 rpm
